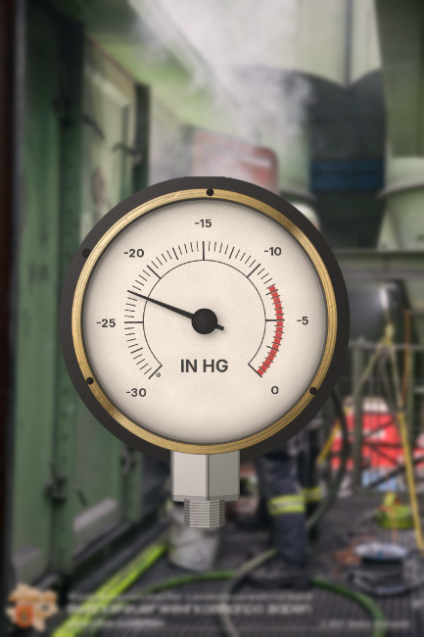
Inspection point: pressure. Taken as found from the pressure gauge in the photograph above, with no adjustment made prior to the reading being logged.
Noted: -22.5 inHg
